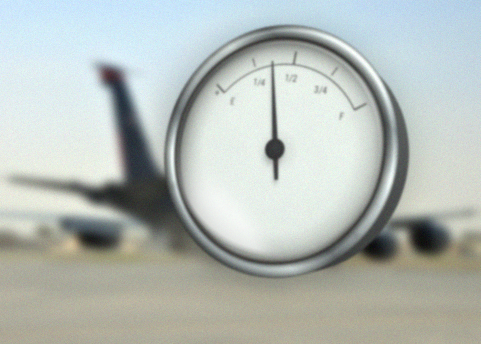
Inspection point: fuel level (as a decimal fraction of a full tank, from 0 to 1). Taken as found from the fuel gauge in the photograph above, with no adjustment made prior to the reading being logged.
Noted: 0.375
